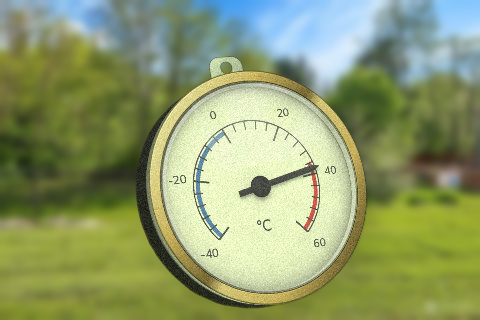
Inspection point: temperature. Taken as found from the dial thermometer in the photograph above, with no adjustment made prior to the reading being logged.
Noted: 38 °C
